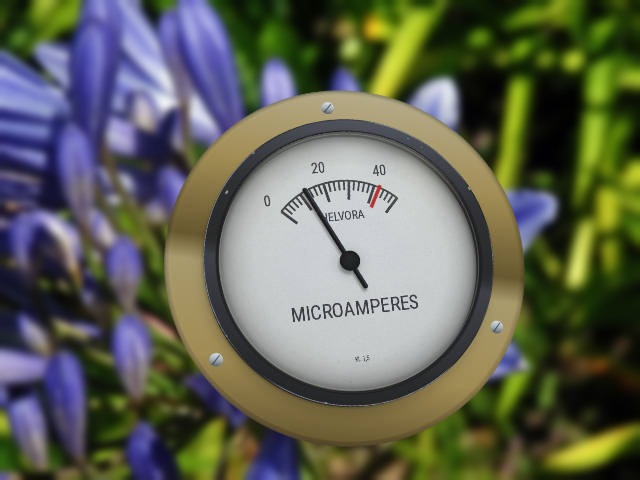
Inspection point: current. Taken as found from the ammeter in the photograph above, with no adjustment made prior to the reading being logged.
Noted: 12 µA
